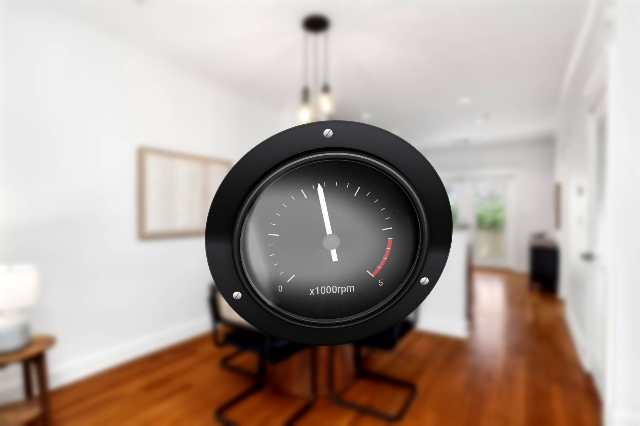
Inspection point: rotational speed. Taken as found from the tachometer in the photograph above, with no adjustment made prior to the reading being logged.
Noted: 2300 rpm
